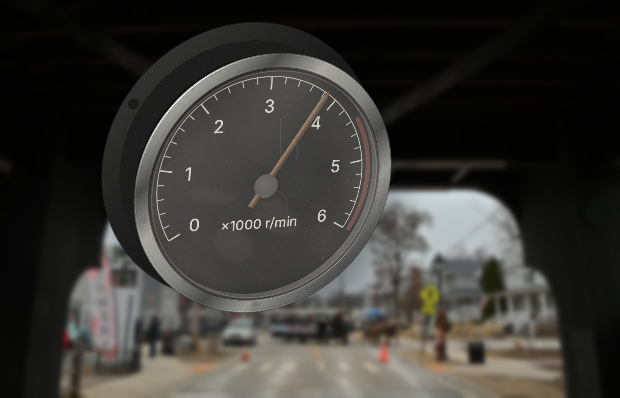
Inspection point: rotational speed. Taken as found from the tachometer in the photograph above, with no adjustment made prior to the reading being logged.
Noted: 3800 rpm
